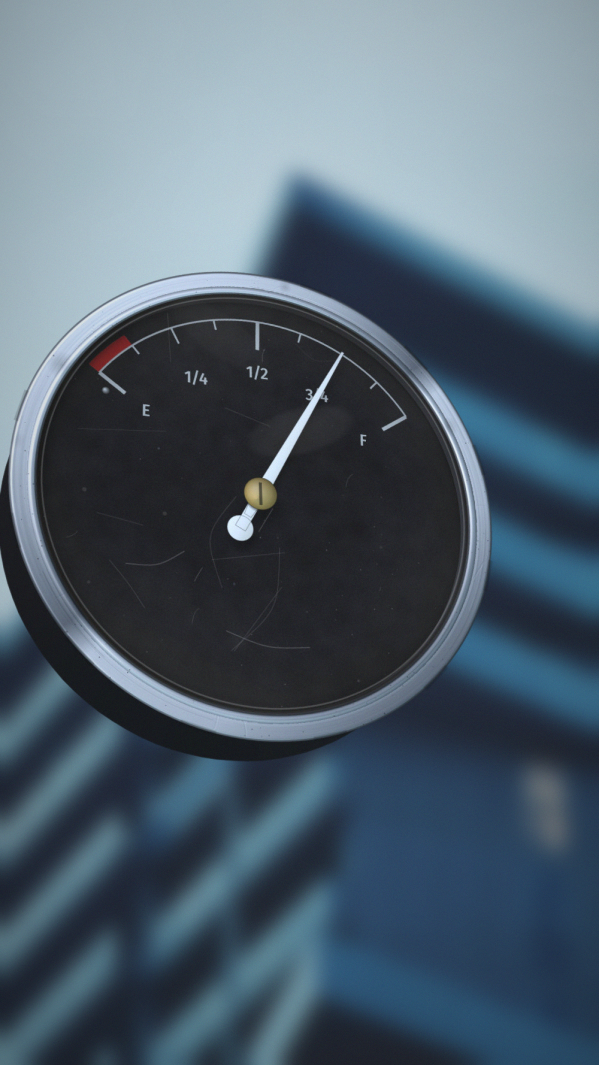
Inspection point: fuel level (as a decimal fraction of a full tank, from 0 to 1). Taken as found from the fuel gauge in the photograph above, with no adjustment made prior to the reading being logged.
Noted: 0.75
